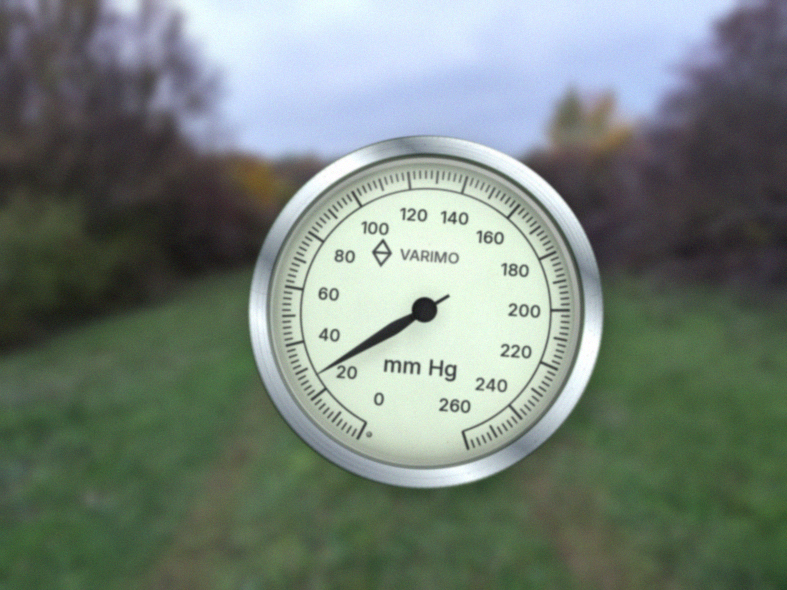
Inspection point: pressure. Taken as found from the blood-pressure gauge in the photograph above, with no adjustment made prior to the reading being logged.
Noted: 26 mmHg
